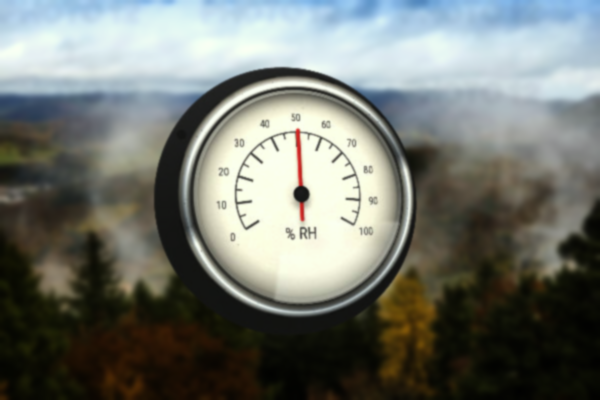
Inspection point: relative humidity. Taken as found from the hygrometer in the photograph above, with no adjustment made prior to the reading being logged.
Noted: 50 %
